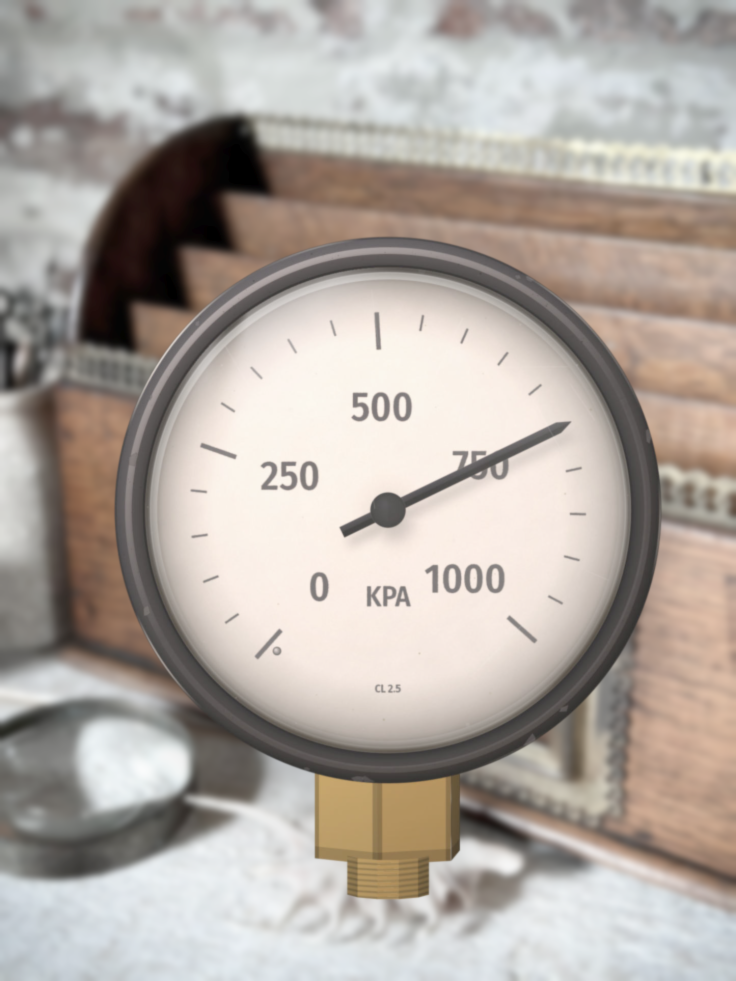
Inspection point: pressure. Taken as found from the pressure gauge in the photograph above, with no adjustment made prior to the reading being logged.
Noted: 750 kPa
